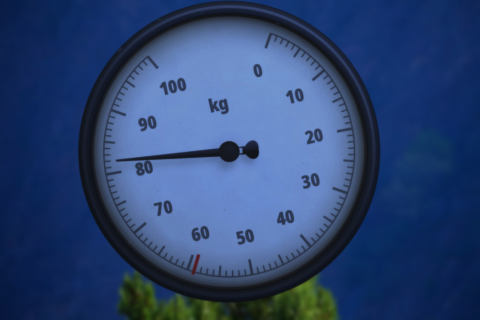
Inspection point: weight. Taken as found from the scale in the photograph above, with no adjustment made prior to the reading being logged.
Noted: 82 kg
